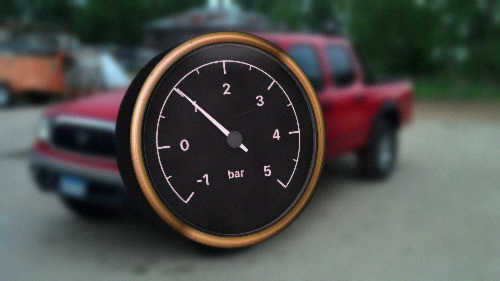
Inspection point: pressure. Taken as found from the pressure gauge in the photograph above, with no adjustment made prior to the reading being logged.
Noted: 1 bar
